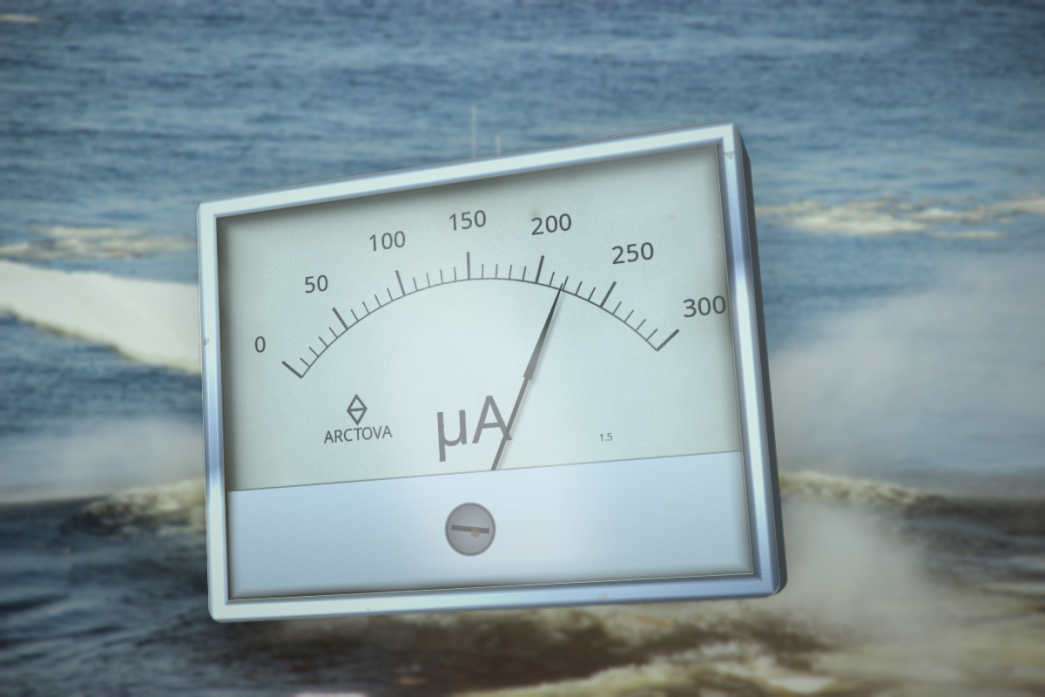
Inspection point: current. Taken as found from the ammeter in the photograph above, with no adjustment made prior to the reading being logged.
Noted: 220 µA
